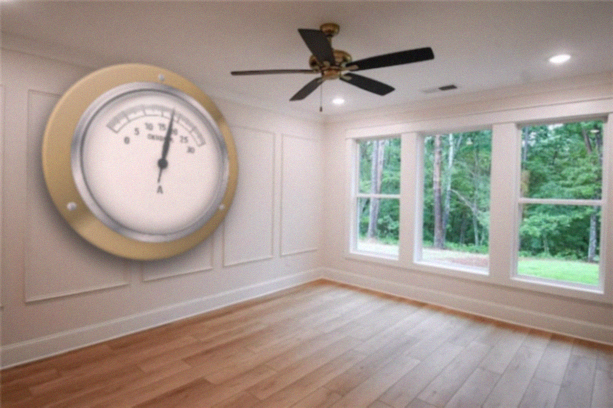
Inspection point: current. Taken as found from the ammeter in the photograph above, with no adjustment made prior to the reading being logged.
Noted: 17.5 A
